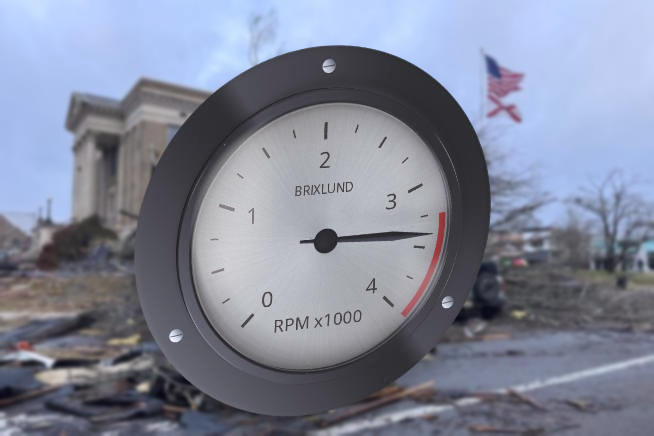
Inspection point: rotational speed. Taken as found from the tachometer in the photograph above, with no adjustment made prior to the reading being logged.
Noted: 3375 rpm
